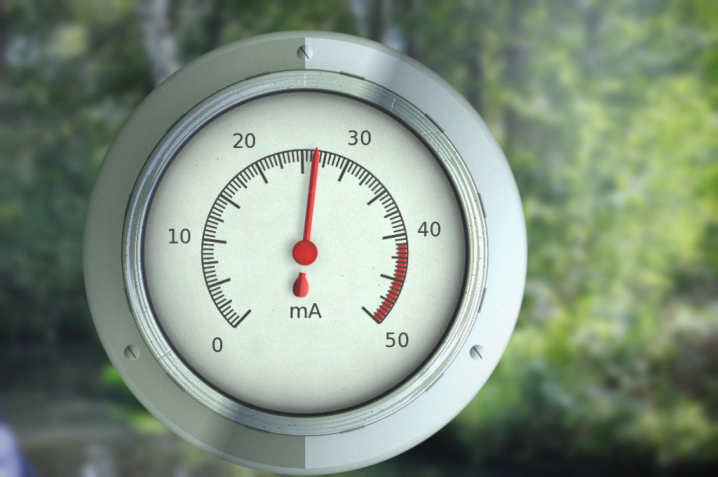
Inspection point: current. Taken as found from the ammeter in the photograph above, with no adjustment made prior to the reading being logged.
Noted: 26.5 mA
